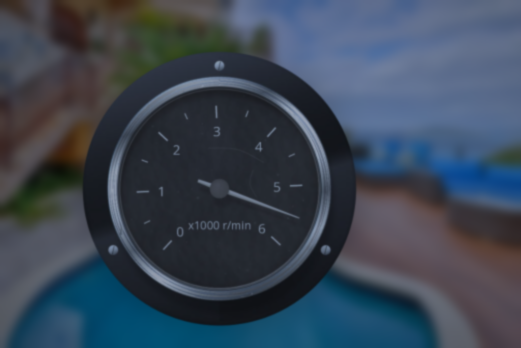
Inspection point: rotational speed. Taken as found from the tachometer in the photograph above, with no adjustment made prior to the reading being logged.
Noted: 5500 rpm
